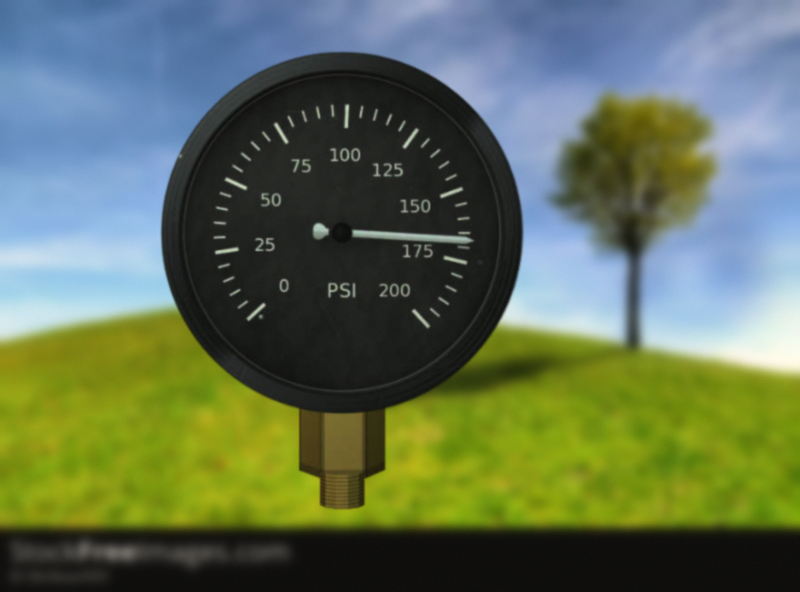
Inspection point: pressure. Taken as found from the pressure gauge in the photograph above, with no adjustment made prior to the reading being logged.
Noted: 167.5 psi
